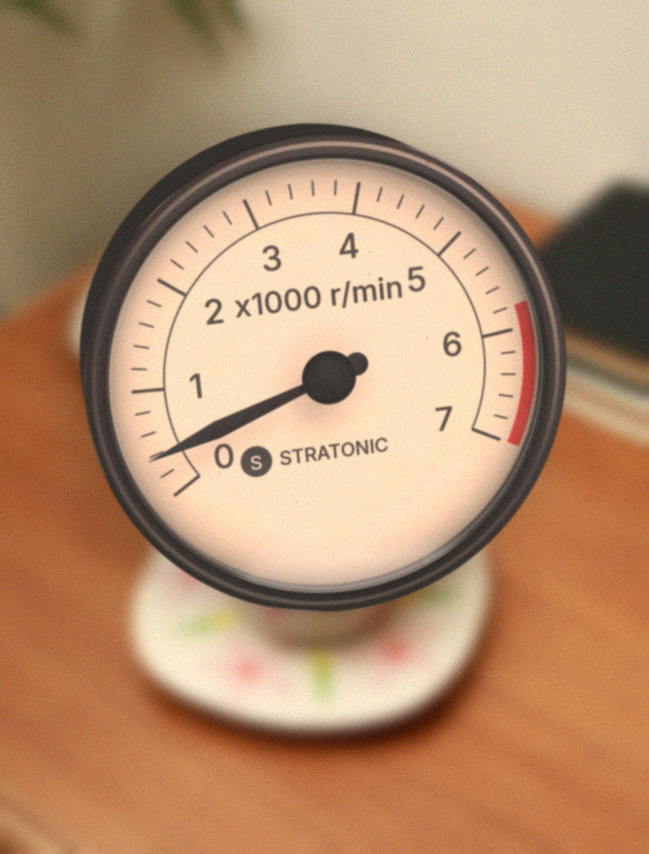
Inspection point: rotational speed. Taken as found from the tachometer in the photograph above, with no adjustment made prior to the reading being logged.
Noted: 400 rpm
